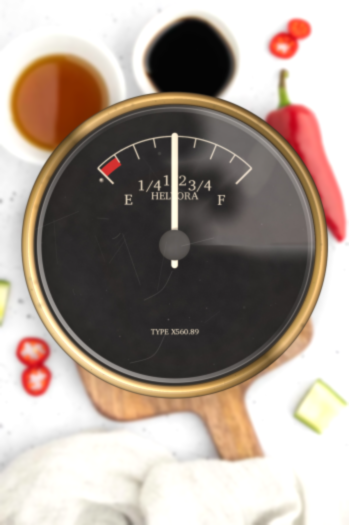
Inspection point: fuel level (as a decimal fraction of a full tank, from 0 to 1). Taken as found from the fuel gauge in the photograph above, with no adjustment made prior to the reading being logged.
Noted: 0.5
